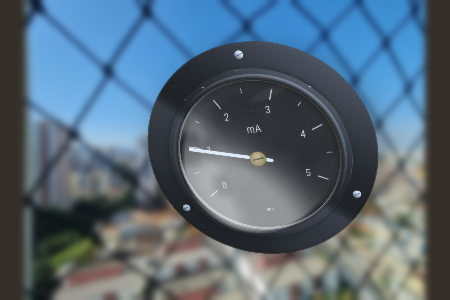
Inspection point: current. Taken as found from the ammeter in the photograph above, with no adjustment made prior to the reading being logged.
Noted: 1 mA
